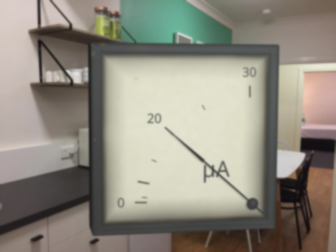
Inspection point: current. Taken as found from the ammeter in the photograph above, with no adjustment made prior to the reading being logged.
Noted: 20 µA
